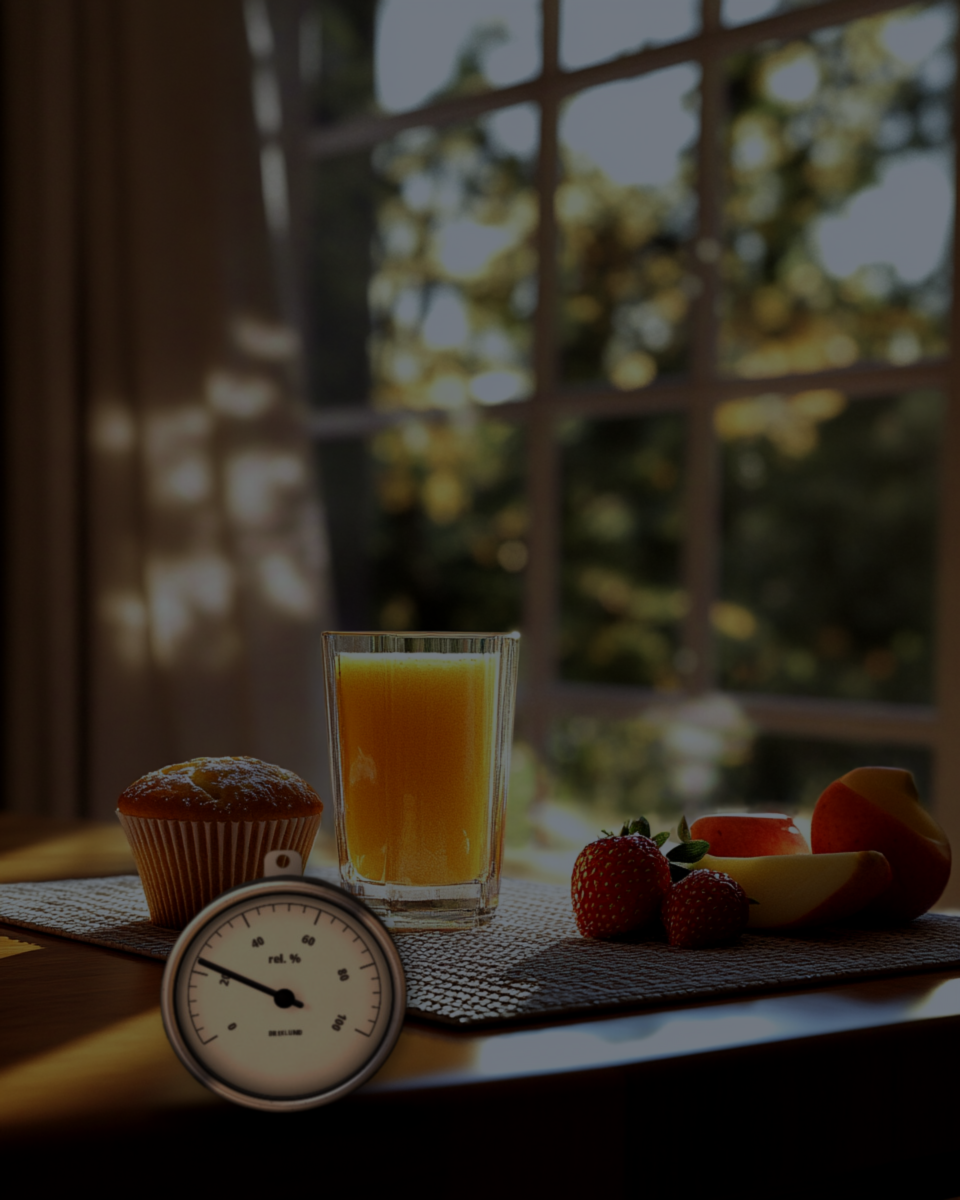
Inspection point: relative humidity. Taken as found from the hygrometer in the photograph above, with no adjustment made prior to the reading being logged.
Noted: 24 %
